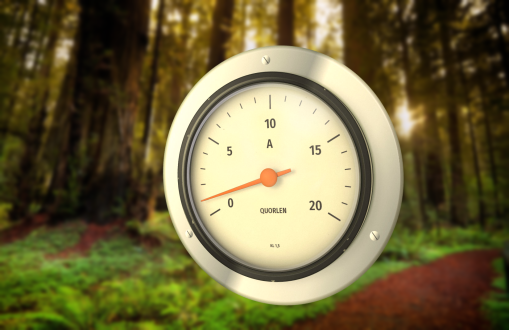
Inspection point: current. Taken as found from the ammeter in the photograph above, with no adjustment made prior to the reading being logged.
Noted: 1 A
